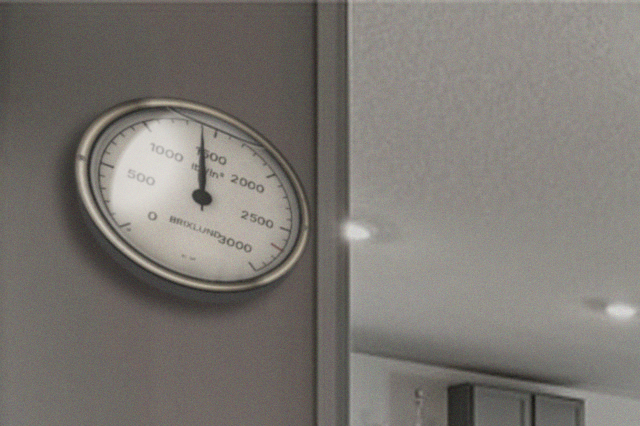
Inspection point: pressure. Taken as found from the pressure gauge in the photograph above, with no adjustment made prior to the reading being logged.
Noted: 1400 psi
